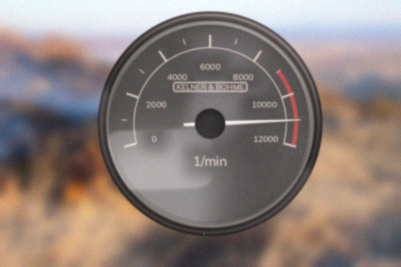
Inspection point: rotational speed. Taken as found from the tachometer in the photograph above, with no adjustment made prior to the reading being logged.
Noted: 11000 rpm
